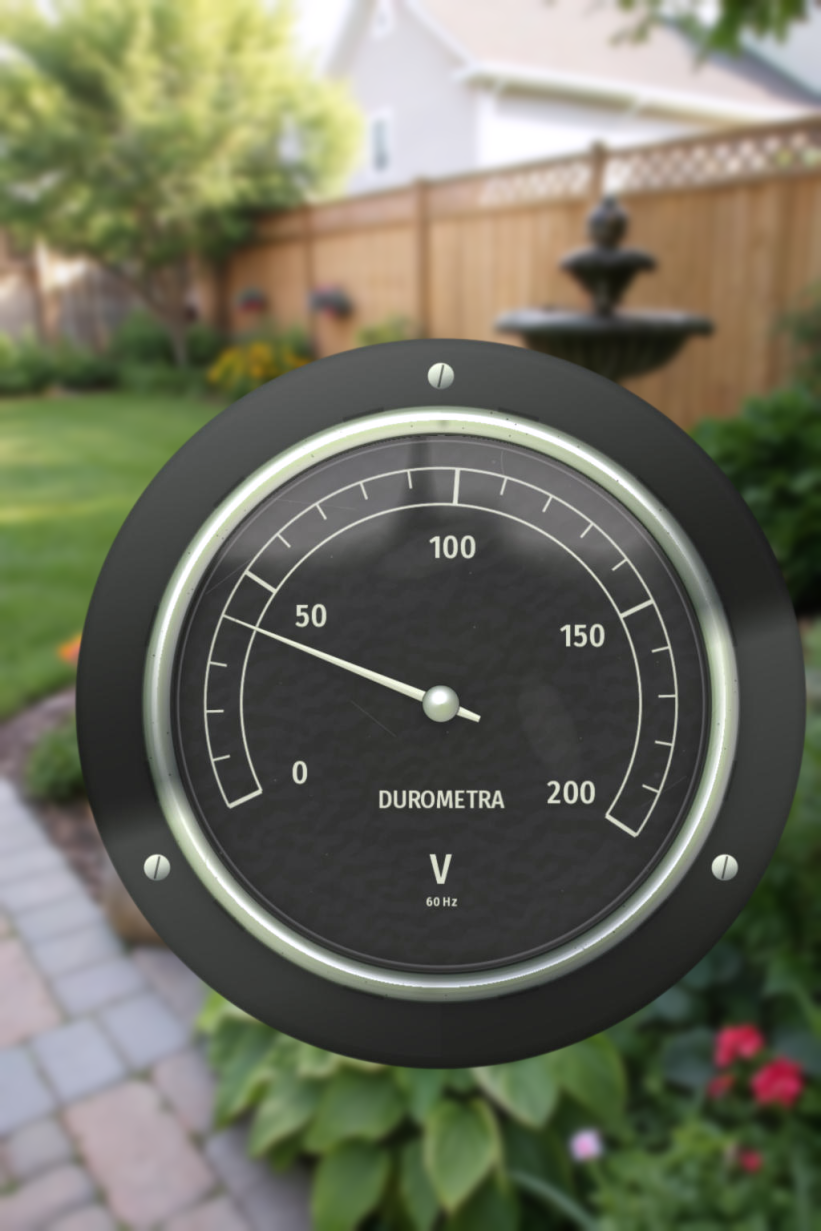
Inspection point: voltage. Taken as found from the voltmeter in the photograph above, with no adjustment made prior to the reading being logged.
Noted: 40 V
